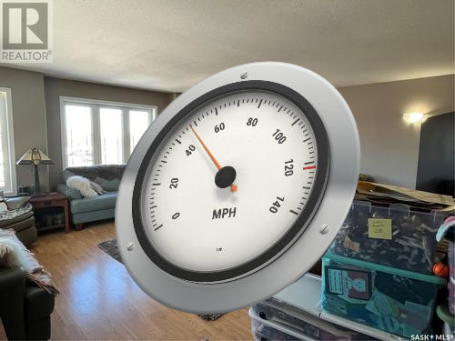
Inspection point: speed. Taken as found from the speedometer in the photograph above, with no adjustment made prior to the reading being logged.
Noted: 48 mph
